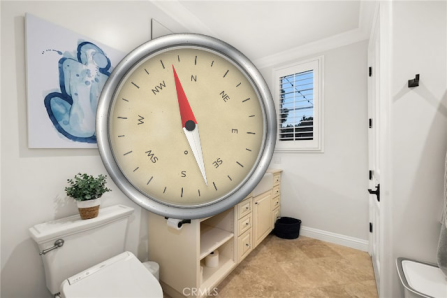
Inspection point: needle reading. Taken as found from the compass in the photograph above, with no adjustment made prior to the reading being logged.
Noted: 337.5 °
